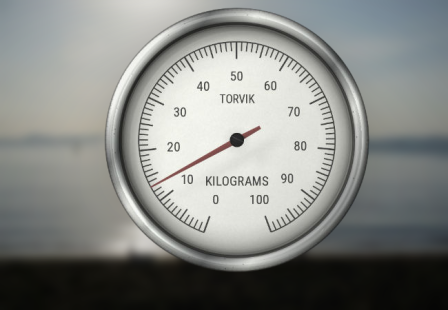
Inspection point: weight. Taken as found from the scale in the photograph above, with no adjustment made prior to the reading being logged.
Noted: 13 kg
